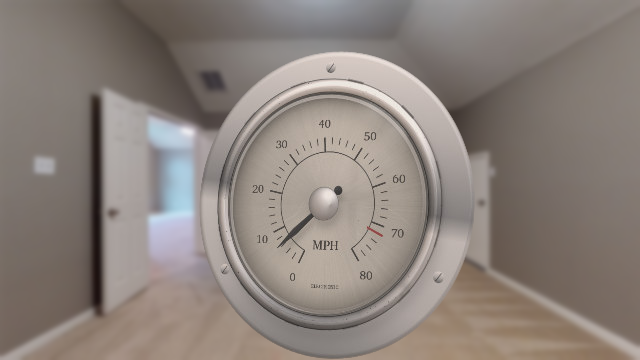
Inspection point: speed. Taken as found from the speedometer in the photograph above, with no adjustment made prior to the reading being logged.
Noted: 6 mph
